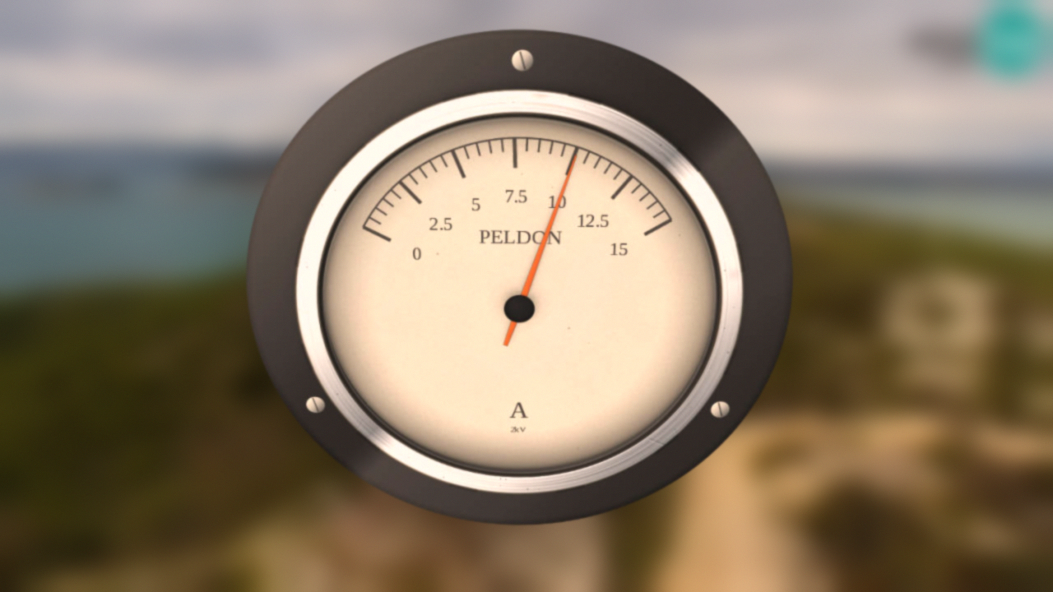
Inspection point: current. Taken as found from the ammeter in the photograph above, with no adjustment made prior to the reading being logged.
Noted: 10 A
